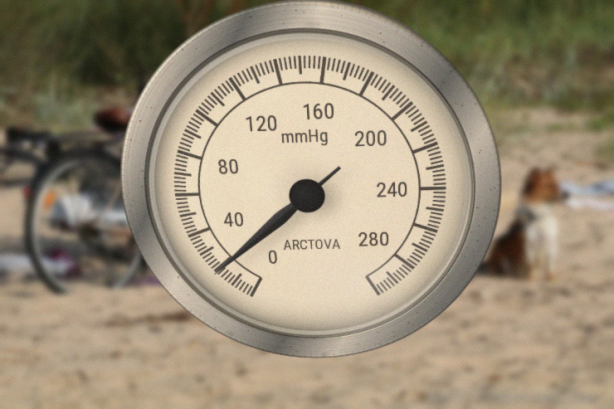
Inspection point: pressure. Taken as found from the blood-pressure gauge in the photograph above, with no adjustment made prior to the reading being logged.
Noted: 20 mmHg
